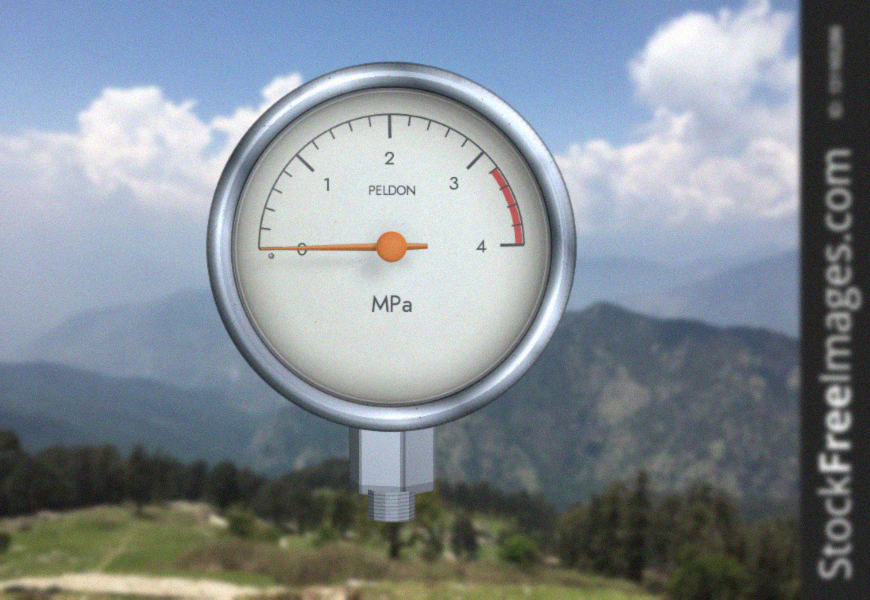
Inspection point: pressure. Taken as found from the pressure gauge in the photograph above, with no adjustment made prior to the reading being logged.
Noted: 0 MPa
